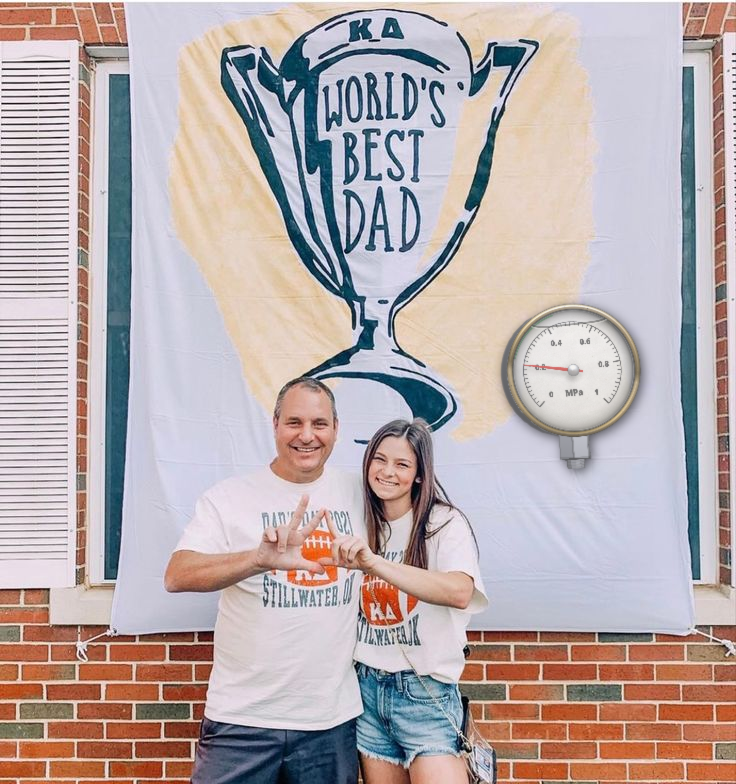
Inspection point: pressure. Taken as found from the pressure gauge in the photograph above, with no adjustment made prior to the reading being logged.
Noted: 0.2 MPa
